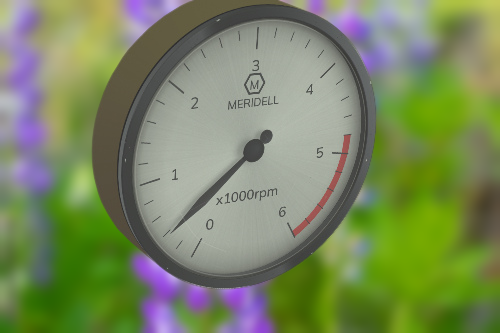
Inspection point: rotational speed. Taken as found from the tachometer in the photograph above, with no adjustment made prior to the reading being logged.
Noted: 400 rpm
